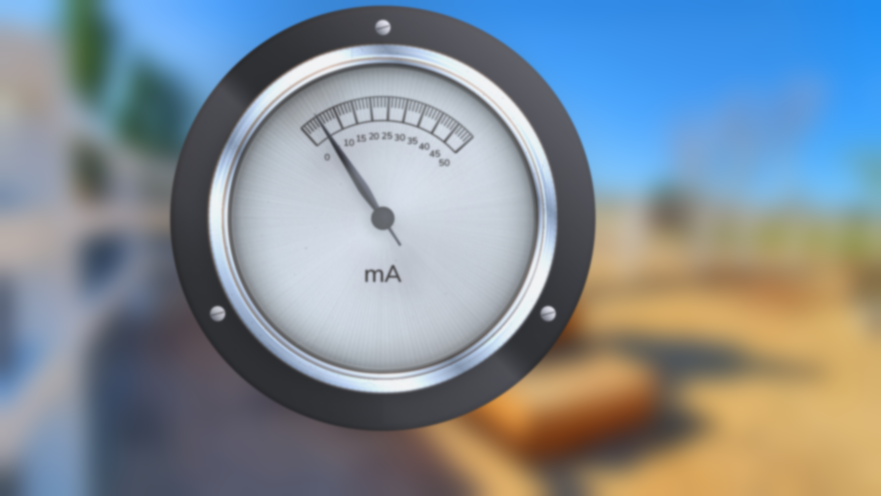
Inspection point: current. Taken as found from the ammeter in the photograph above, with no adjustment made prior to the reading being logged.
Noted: 5 mA
